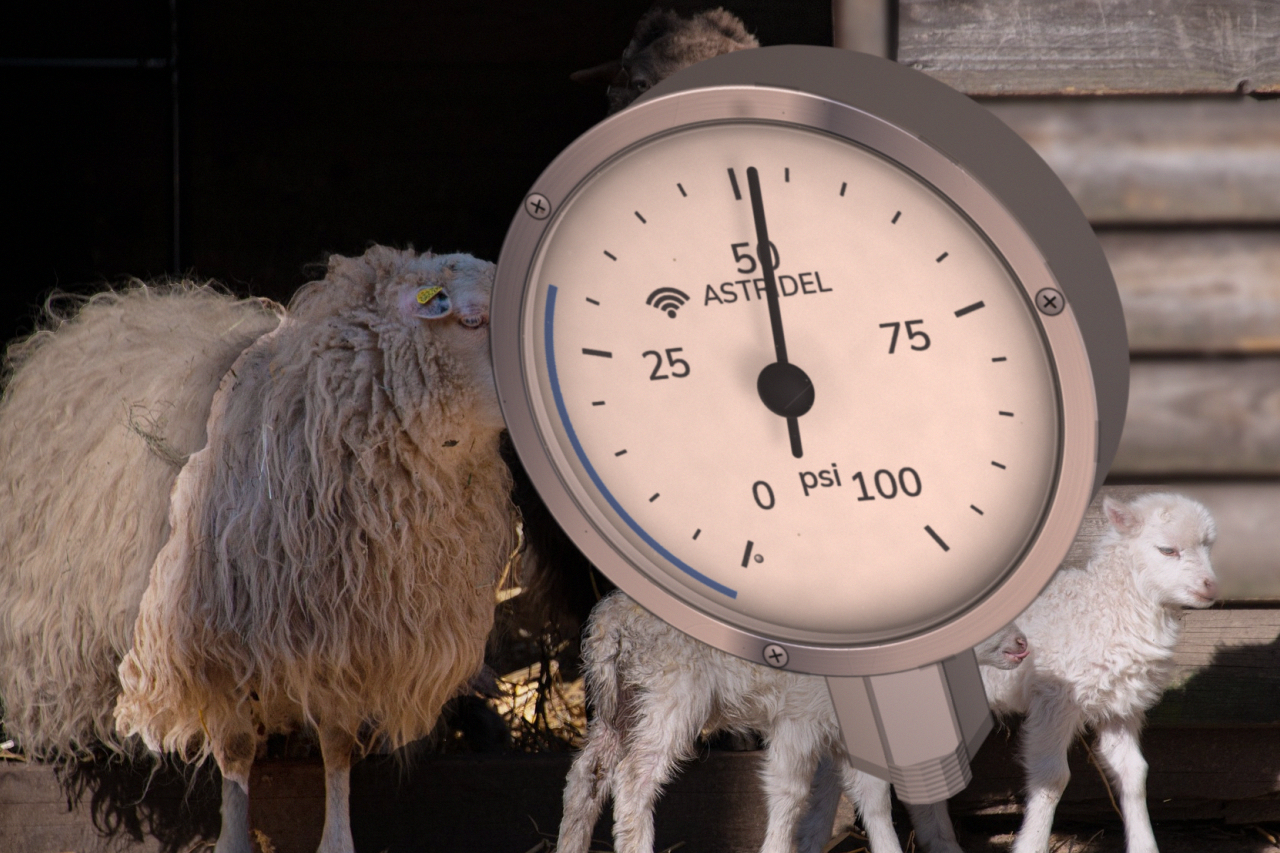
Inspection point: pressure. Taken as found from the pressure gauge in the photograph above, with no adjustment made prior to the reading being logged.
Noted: 52.5 psi
